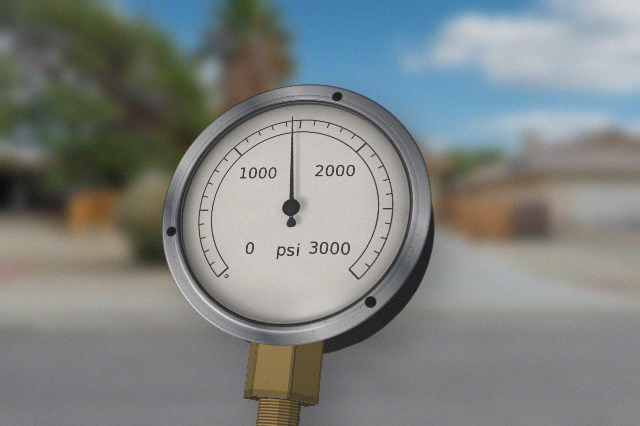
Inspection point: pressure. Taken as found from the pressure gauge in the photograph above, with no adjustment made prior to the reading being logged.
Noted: 1450 psi
